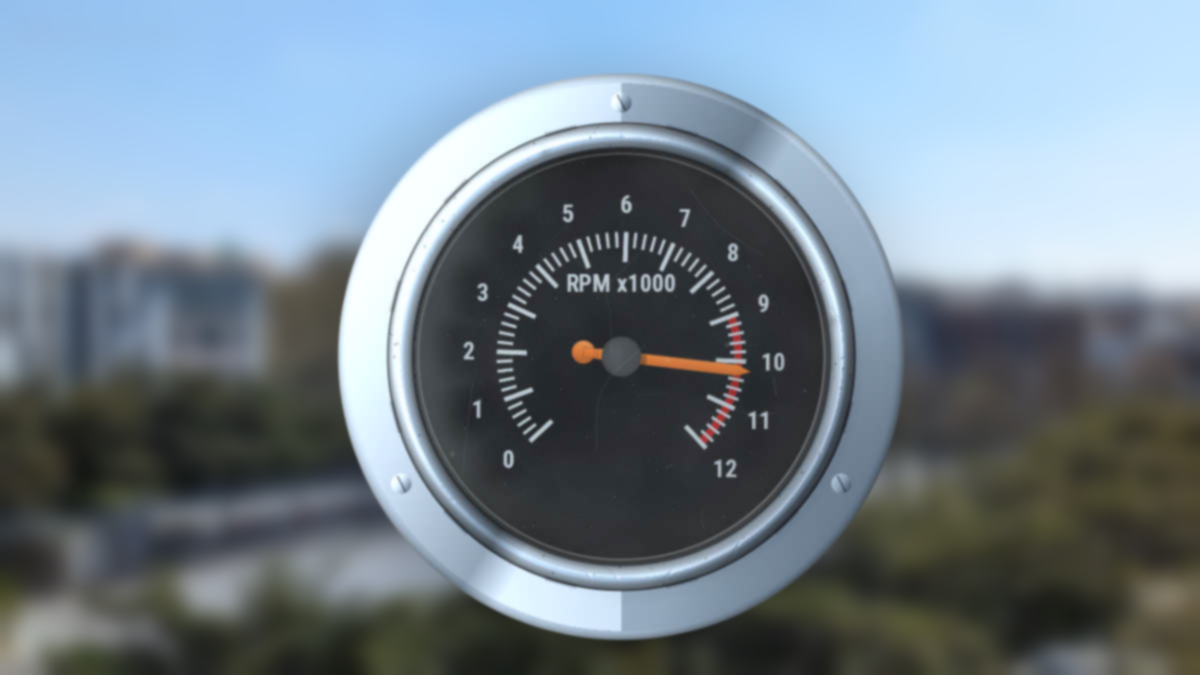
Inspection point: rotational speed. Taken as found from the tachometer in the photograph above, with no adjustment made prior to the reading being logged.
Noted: 10200 rpm
